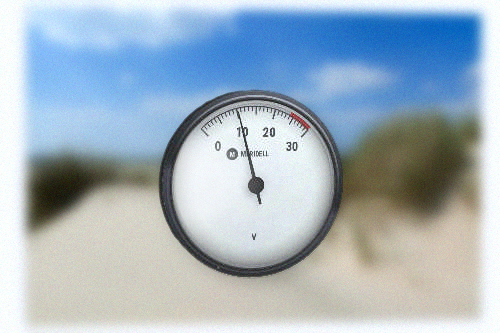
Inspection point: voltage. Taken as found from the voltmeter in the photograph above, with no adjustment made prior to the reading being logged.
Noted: 10 V
